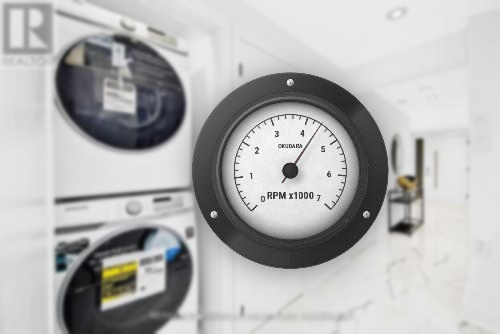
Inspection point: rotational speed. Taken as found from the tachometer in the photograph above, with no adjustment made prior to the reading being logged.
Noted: 4400 rpm
